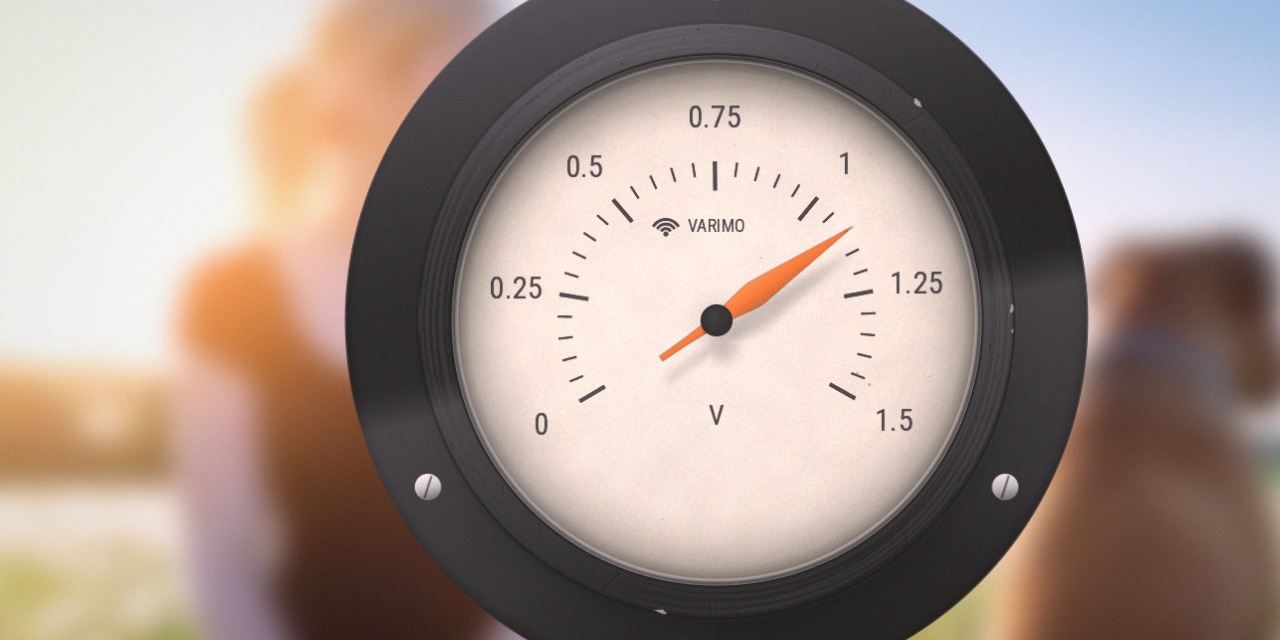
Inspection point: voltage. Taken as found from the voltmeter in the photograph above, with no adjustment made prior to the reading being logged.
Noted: 1.1 V
